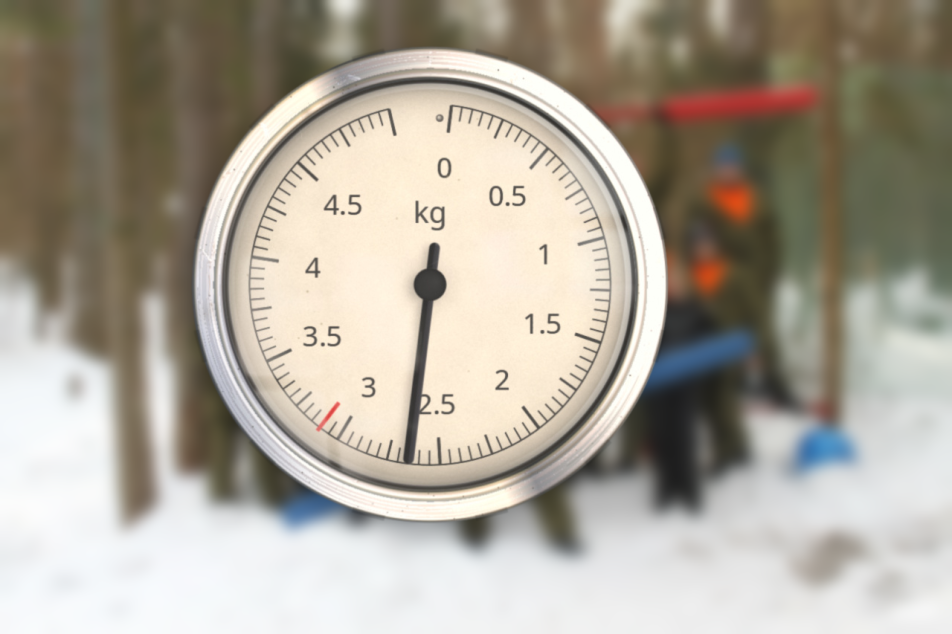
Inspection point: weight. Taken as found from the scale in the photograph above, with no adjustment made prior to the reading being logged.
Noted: 2.65 kg
